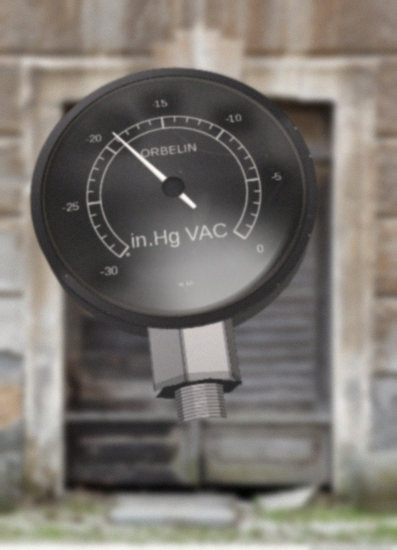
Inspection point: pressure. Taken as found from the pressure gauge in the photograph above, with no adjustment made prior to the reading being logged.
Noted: -19 inHg
